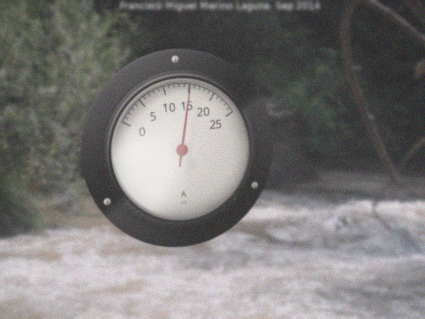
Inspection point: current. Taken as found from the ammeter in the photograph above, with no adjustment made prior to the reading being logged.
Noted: 15 A
